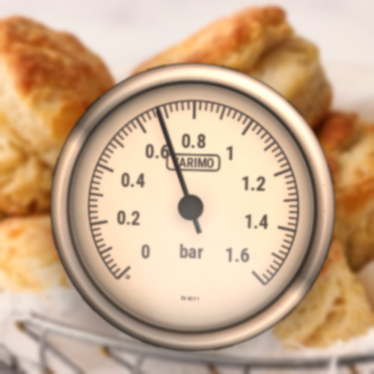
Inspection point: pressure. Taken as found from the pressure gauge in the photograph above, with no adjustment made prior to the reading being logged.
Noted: 0.68 bar
